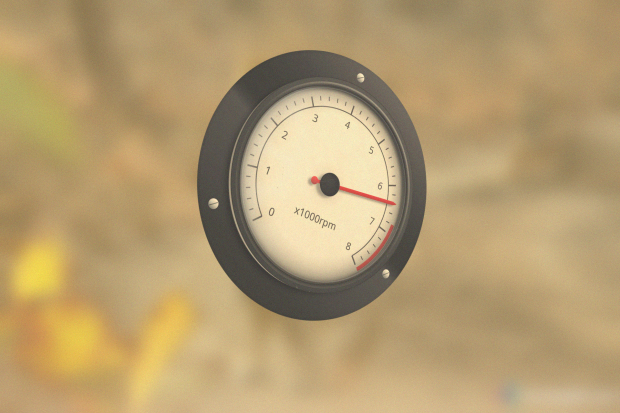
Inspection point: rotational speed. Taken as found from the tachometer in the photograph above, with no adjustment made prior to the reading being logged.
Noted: 6400 rpm
